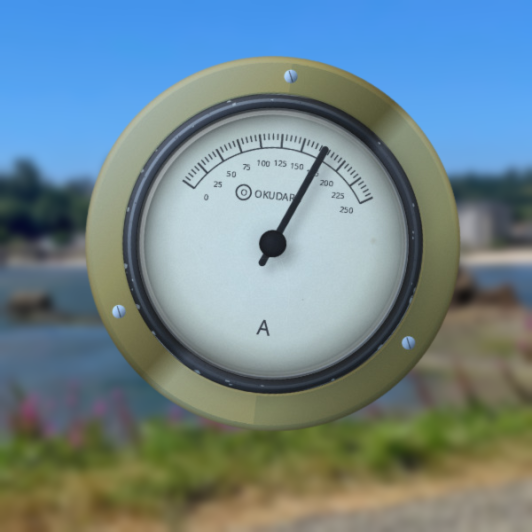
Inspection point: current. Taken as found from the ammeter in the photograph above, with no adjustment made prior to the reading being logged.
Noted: 175 A
